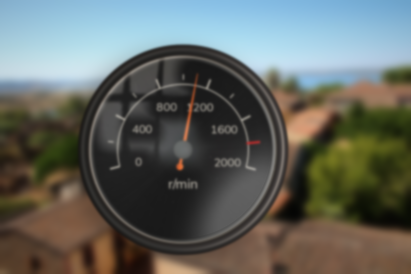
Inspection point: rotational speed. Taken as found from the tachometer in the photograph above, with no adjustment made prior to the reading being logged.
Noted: 1100 rpm
